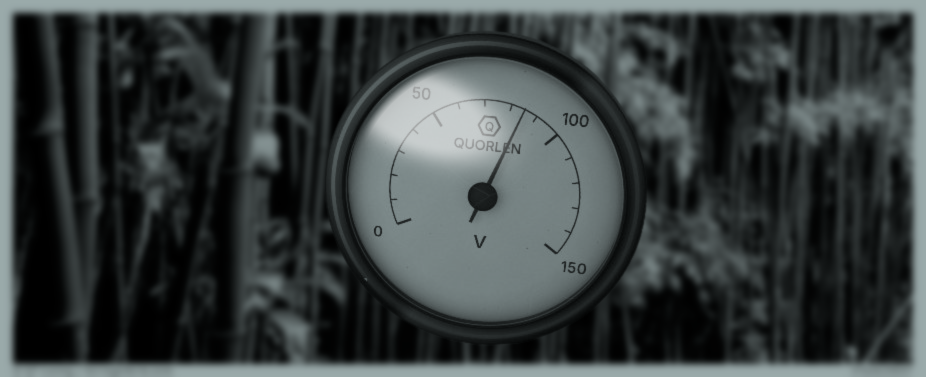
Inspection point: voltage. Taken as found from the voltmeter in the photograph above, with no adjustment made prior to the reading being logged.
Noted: 85 V
